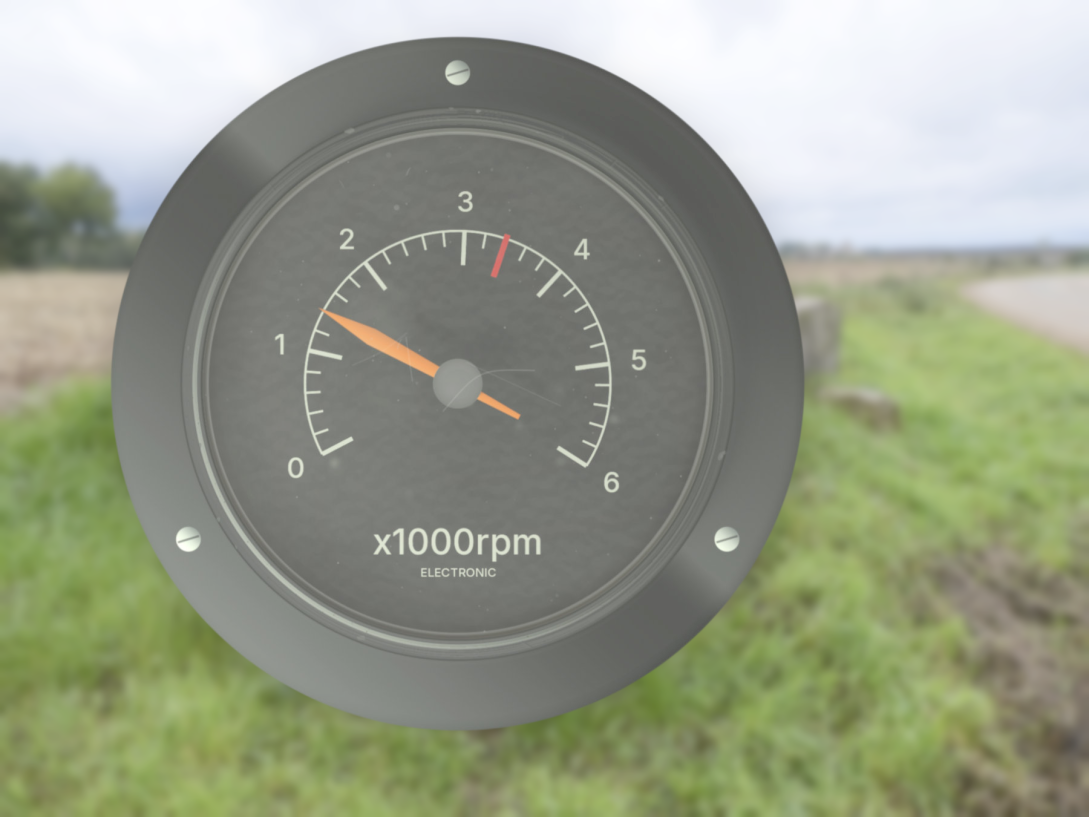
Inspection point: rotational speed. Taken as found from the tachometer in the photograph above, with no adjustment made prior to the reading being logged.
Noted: 1400 rpm
